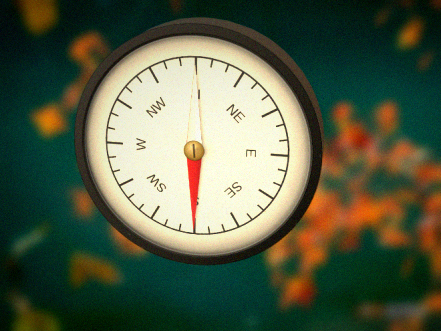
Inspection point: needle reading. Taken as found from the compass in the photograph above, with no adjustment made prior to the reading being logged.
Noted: 180 °
